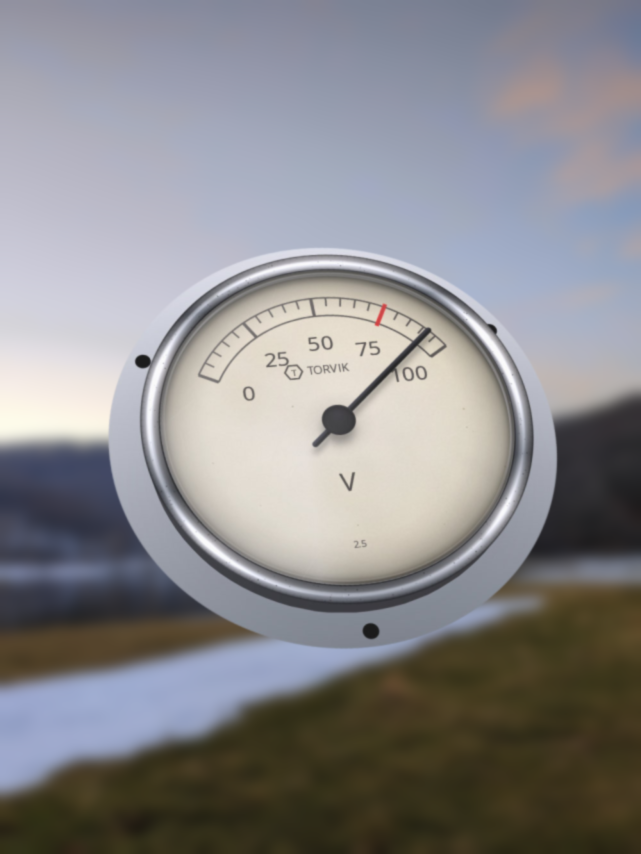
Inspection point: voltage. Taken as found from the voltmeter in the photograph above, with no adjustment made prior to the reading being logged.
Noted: 92.5 V
